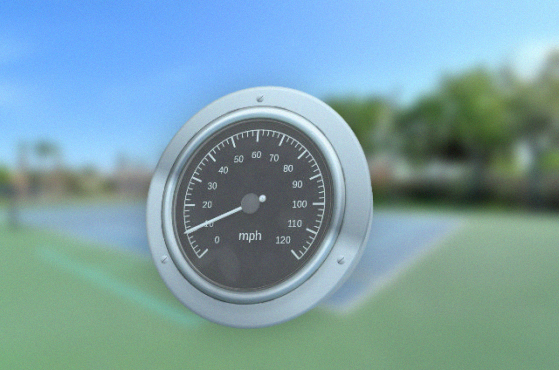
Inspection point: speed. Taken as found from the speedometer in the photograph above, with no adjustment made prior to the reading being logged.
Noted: 10 mph
